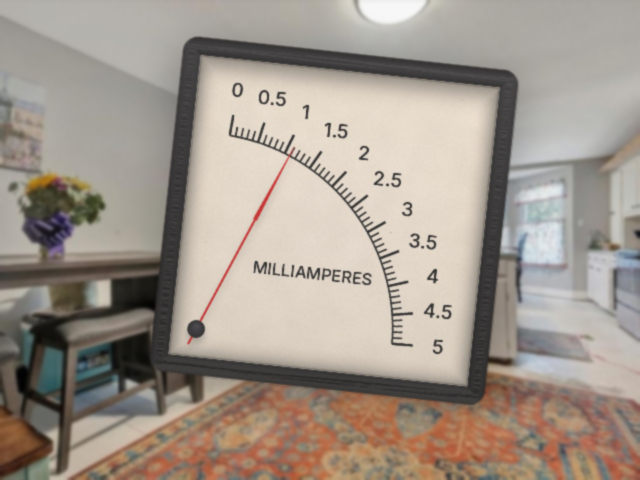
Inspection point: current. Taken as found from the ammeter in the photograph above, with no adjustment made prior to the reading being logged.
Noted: 1.1 mA
